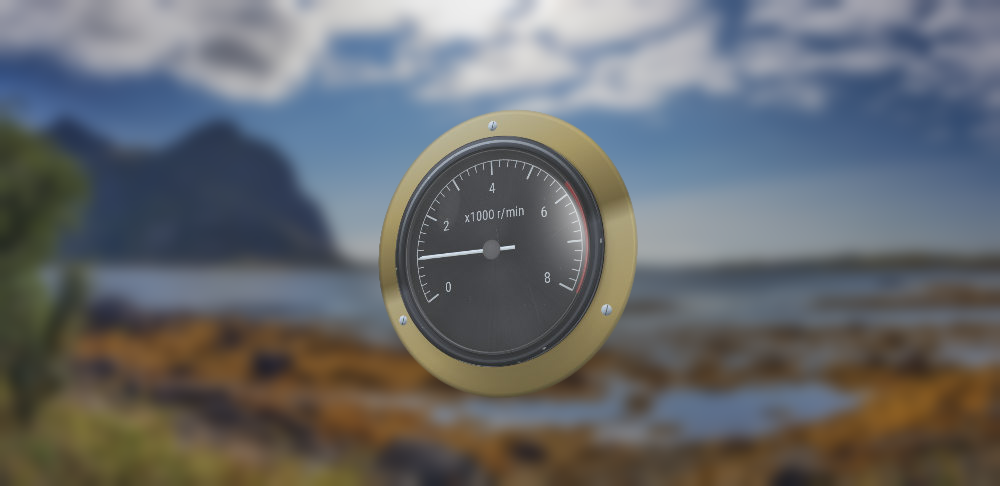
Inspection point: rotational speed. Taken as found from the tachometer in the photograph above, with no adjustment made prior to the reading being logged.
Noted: 1000 rpm
